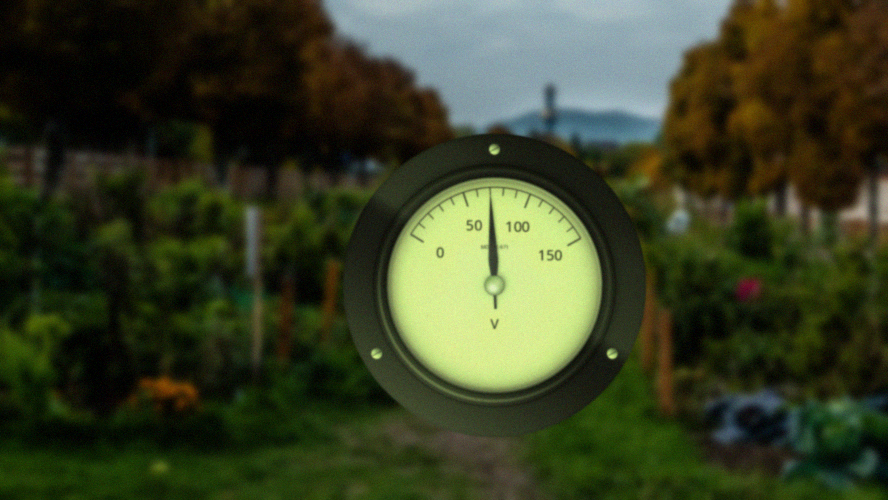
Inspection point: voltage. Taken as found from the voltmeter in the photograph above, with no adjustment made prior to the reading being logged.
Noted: 70 V
